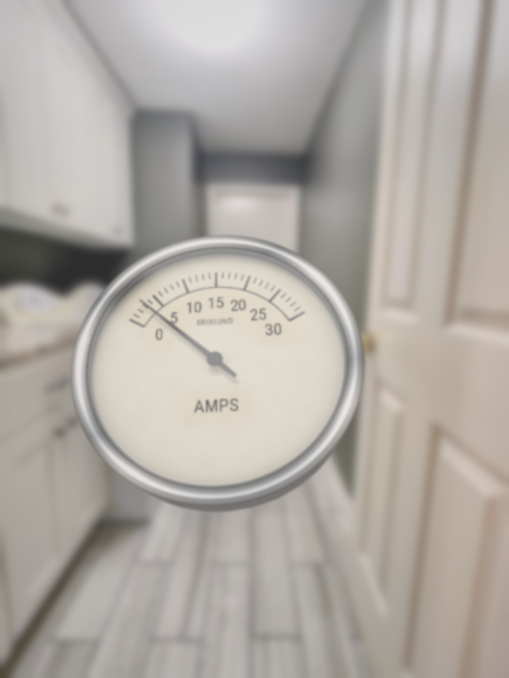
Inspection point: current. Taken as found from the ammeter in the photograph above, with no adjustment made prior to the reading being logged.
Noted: 3 A
